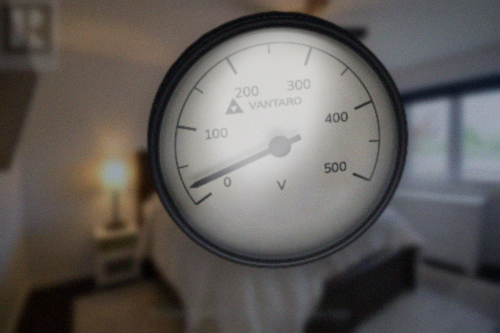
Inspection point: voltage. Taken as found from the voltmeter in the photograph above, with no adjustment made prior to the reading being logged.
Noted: 25 V
